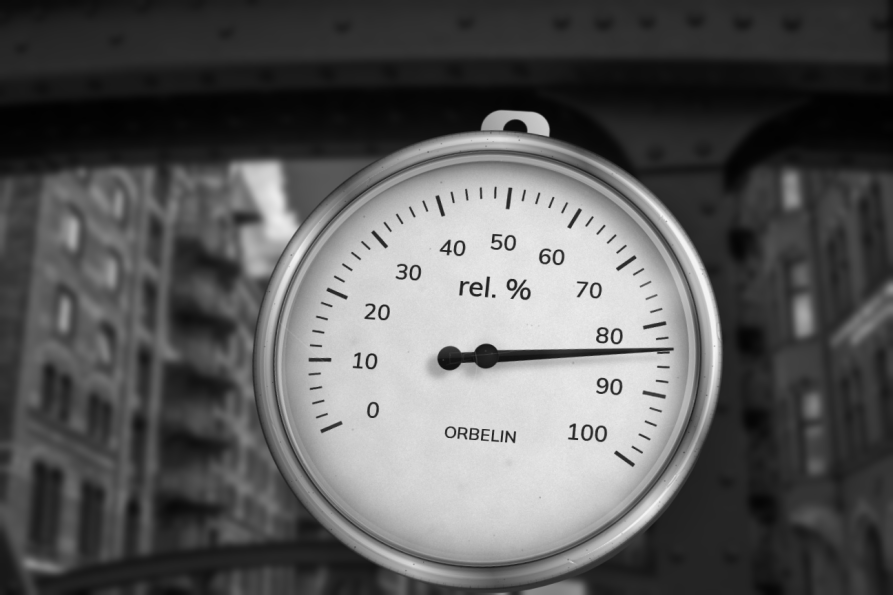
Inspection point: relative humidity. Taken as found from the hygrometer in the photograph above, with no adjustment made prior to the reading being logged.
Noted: 84 %
